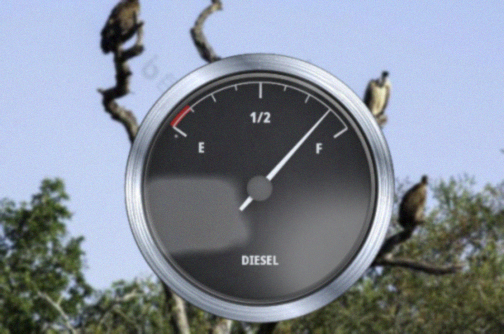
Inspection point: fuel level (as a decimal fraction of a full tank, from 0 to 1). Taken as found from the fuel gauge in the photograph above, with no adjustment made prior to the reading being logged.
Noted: 0.875
